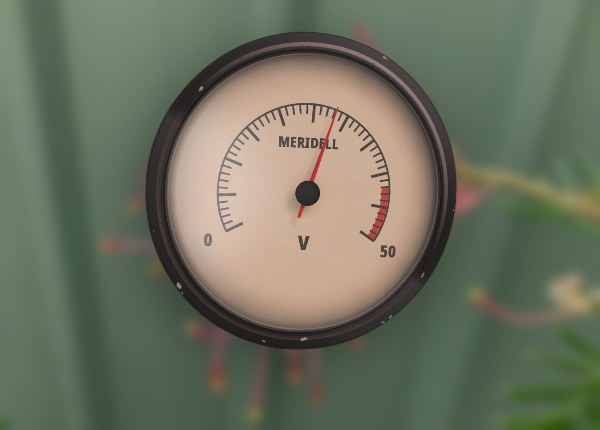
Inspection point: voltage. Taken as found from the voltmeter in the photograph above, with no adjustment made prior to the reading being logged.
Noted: 28 V
